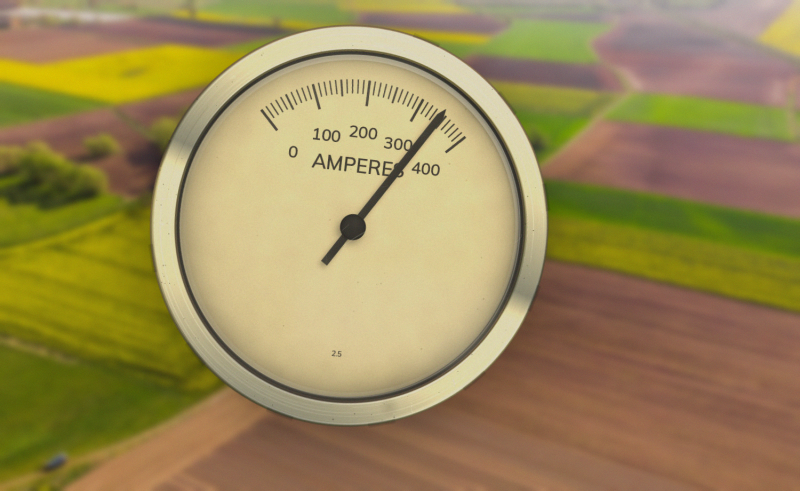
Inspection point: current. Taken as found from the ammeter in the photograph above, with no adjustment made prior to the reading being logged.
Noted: 340 A
